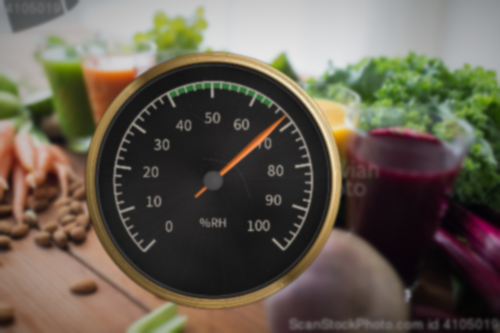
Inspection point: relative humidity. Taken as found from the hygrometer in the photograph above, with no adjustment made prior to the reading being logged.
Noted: 68 %
